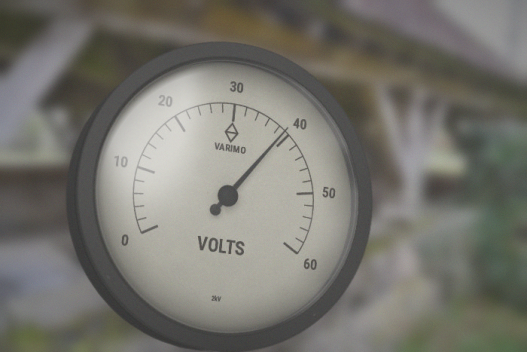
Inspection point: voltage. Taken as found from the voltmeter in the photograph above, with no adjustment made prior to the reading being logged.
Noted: 39 V
